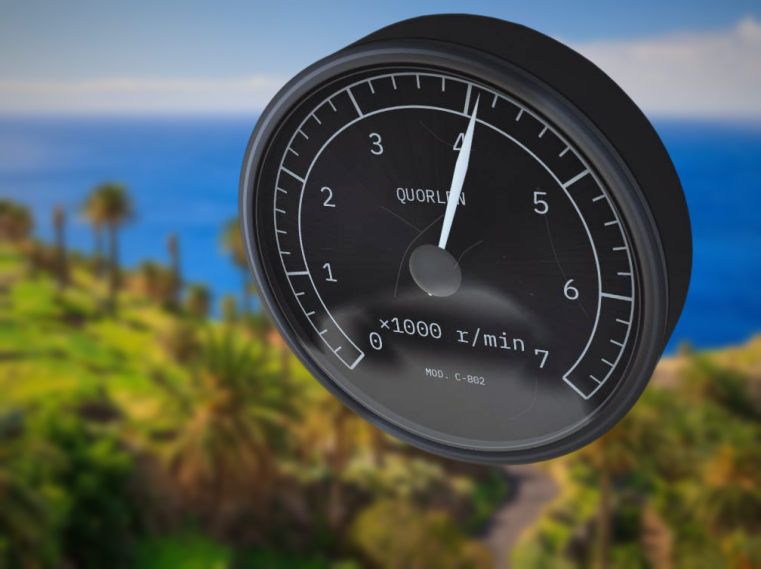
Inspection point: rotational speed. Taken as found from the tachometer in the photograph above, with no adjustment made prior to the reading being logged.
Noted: 4100 rpm
